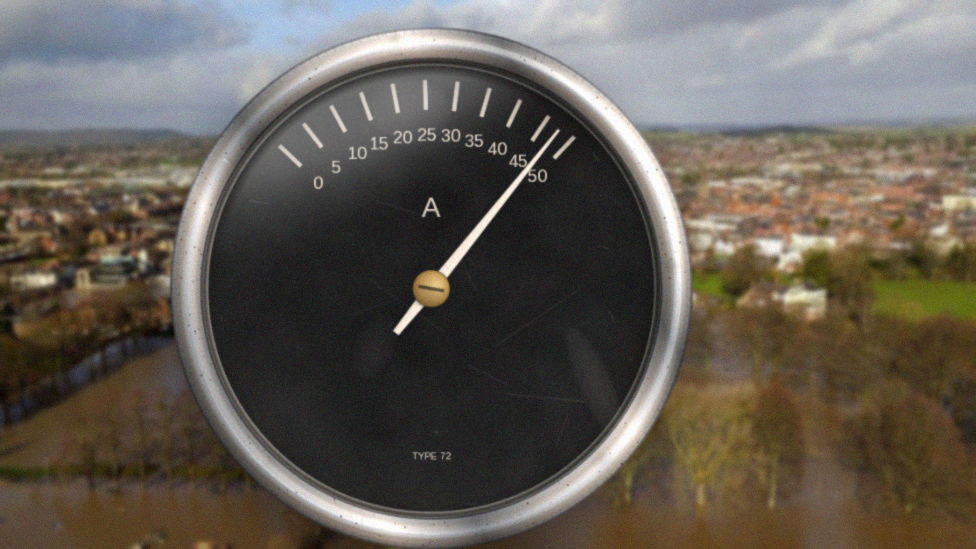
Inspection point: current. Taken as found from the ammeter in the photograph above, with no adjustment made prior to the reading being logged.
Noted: 47.5 A
